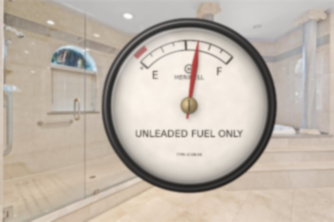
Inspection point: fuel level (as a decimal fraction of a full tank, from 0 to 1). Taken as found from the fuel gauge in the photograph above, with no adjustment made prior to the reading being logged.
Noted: 0.625
